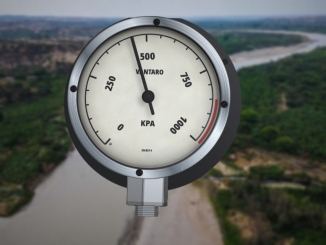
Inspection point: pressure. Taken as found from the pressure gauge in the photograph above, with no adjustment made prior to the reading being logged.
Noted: 450 kPa
